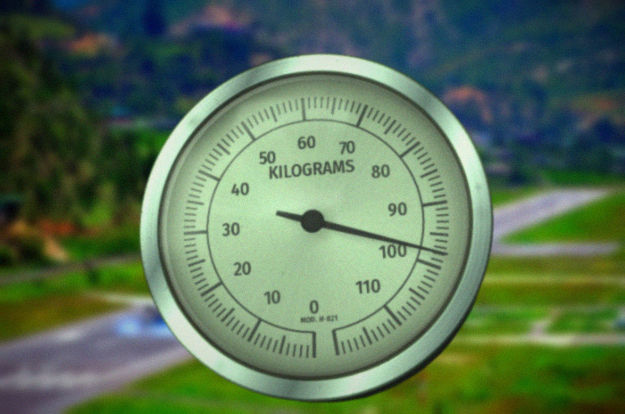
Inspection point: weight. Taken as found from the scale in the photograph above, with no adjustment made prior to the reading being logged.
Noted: 98 kg
